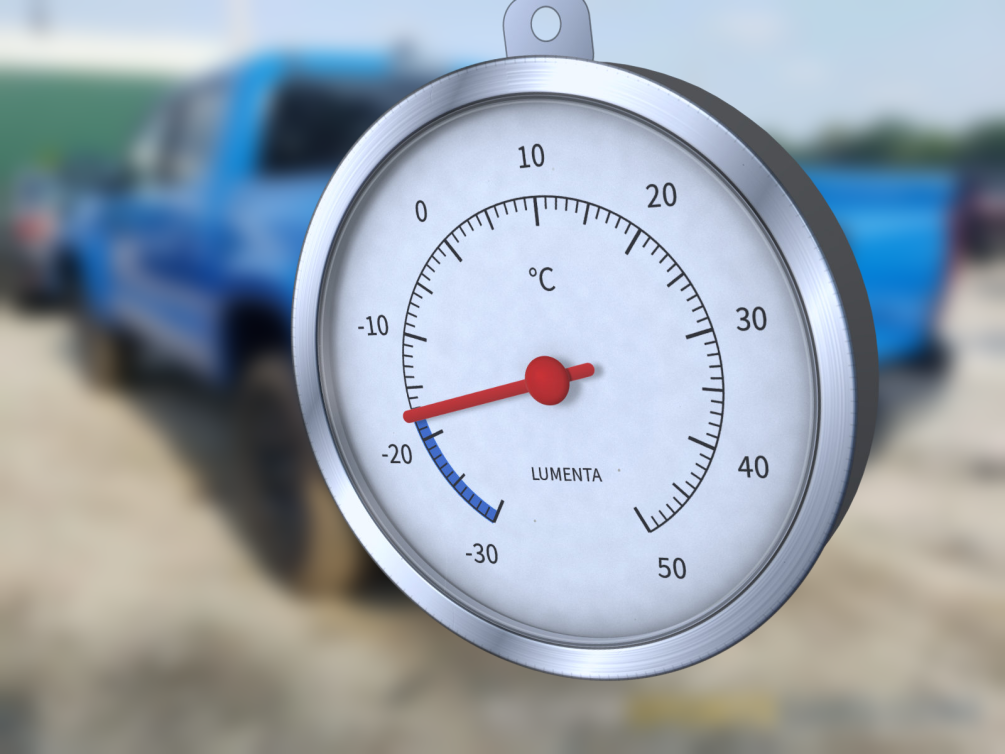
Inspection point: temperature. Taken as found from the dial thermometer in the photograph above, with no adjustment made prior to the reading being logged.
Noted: -17.5 °C
